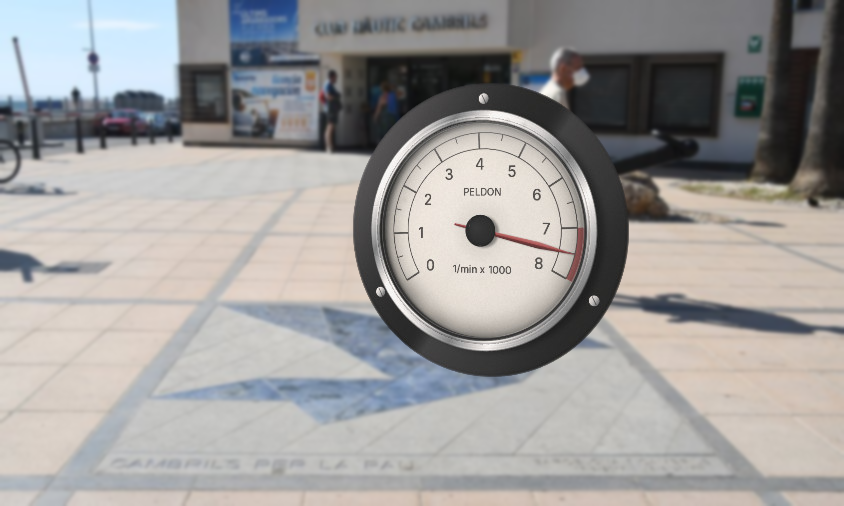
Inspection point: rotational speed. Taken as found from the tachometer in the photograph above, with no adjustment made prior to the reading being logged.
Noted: 7500 rpm
